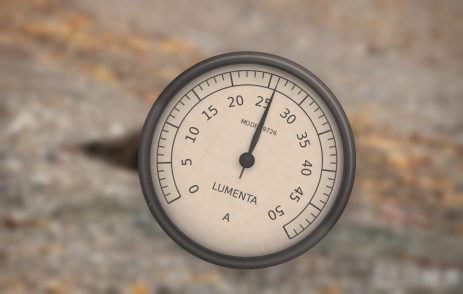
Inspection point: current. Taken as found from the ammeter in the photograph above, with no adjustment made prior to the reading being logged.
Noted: 26 A
